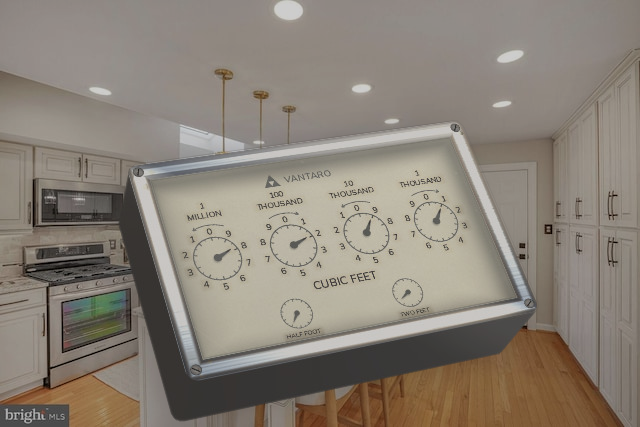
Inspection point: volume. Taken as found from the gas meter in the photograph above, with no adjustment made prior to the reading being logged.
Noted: 819100 ft³
